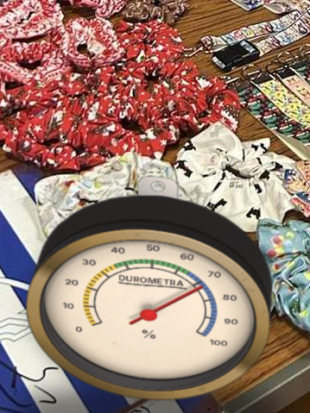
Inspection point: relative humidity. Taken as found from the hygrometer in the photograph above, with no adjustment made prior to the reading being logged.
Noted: 70 %
